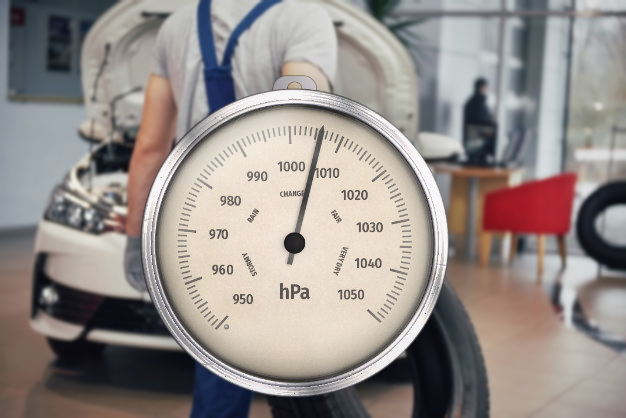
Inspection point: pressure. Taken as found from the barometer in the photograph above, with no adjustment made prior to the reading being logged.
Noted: 1006 hPa
